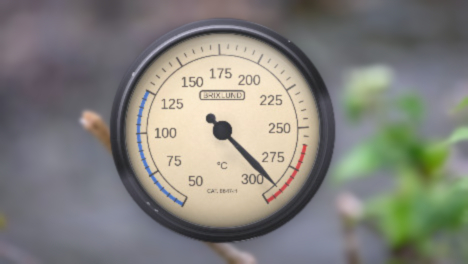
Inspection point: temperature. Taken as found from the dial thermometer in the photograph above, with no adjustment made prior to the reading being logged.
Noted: 290 °C
